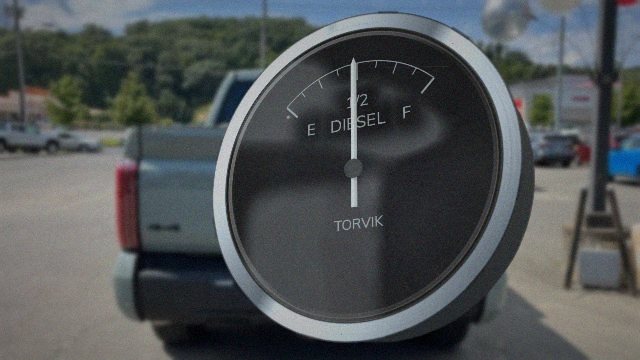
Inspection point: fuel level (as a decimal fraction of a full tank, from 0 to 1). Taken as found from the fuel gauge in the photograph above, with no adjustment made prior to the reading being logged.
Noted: 0.5
